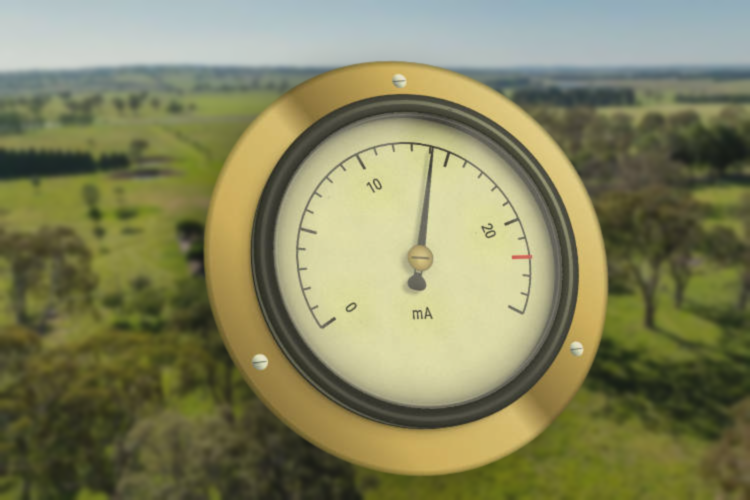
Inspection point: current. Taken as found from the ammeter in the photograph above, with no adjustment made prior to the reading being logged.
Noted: 14 mA
